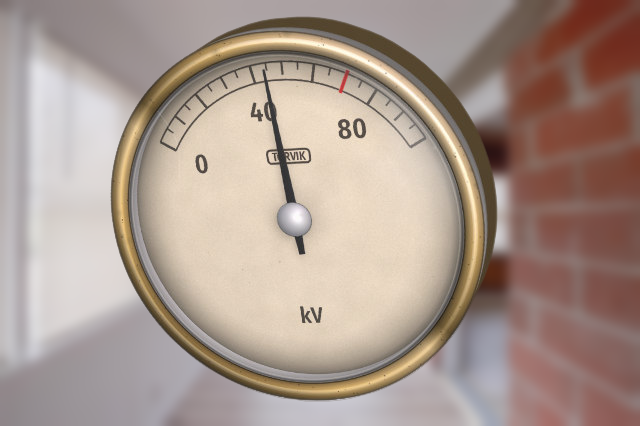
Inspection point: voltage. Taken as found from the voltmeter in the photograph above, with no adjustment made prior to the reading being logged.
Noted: 45 kV
